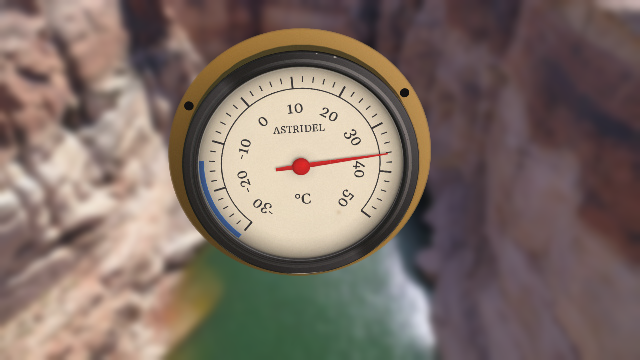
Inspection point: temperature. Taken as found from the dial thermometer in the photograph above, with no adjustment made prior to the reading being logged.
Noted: 36 °C
